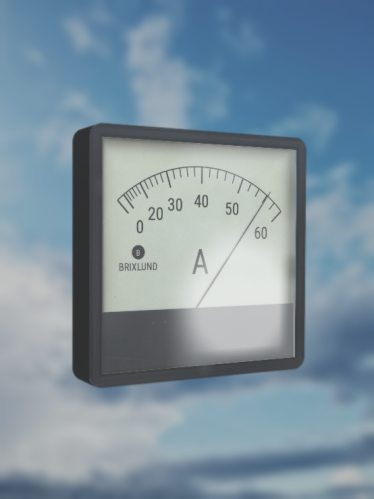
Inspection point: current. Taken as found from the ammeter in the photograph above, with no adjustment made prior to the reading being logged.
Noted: 56 A
